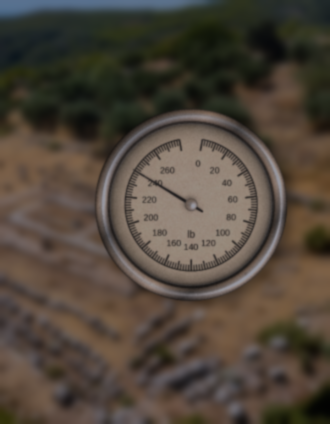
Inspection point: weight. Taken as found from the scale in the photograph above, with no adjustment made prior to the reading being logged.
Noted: 240 lb
